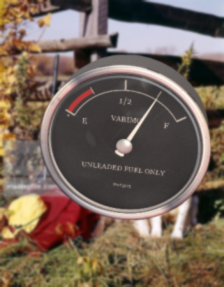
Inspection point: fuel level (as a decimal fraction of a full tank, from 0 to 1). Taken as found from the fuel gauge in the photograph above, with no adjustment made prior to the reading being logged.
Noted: 0.75
